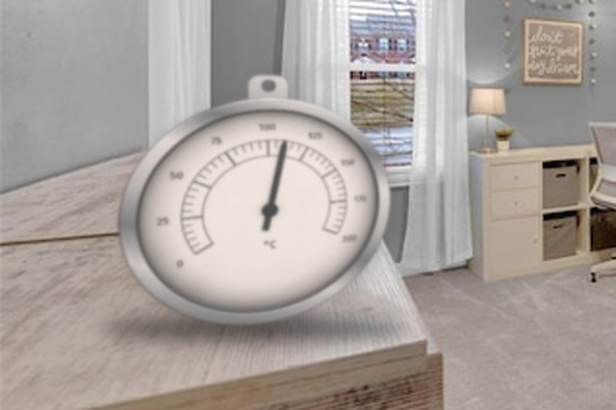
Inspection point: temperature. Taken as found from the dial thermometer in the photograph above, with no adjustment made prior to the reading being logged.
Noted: 110 °C
